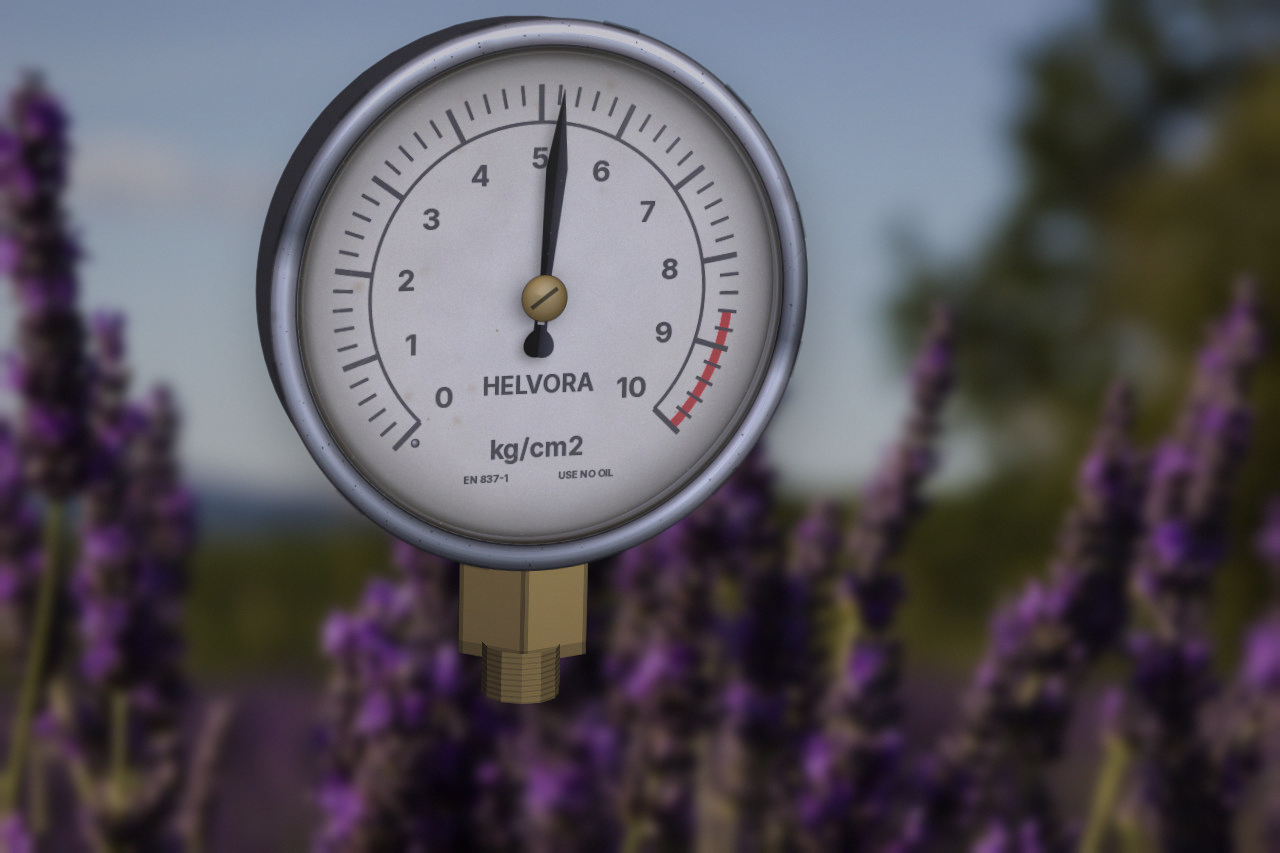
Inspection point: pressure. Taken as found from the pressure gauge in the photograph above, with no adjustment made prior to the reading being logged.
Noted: 5.2 kg/cm²
